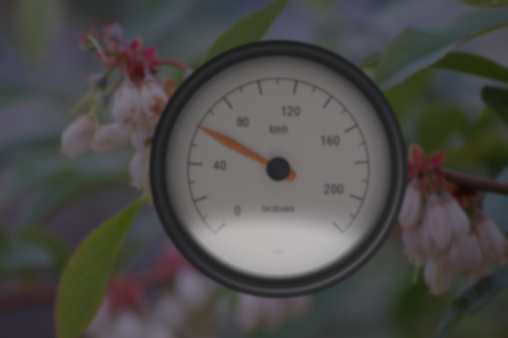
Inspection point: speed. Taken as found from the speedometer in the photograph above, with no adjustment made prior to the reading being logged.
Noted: 60 km/h
